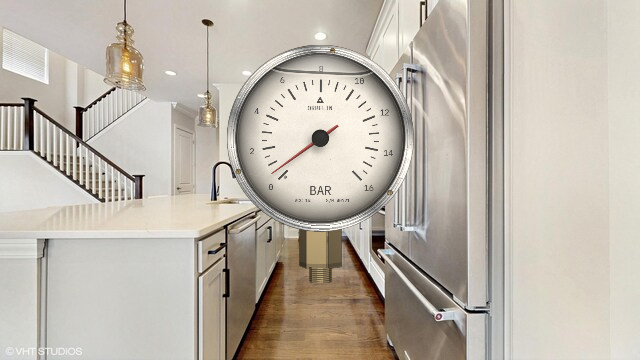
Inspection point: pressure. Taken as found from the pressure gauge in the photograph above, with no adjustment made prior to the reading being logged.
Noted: 0.5 bar
